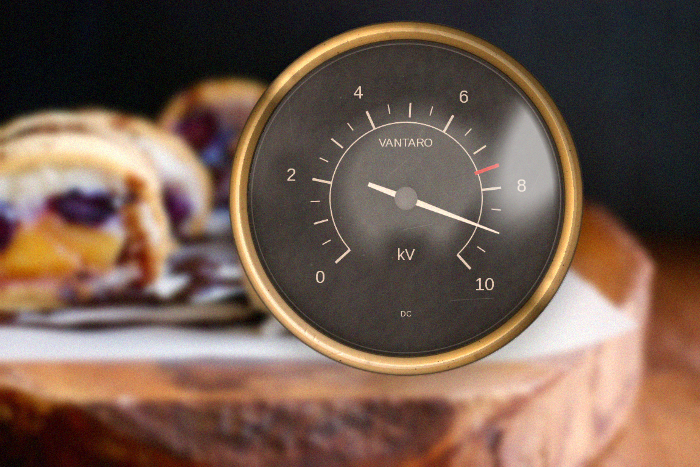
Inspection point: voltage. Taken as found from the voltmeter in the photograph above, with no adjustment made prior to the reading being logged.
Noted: 9 kV
